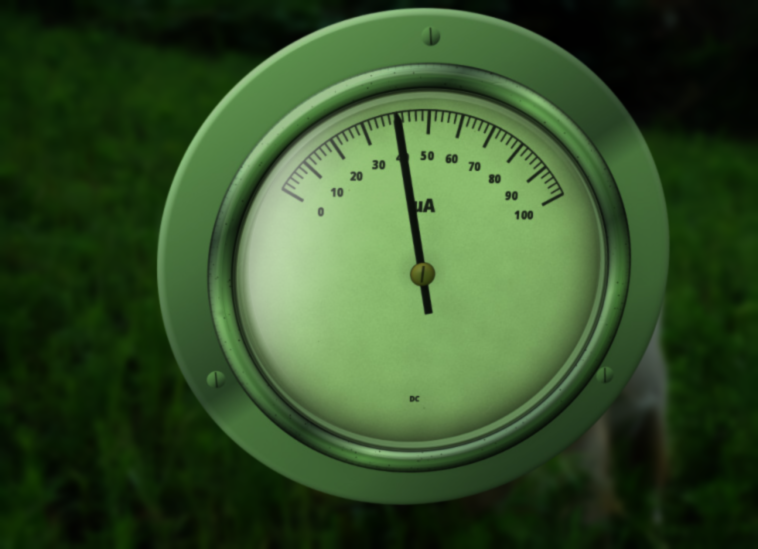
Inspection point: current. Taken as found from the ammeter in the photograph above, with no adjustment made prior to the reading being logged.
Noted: 40 µA
